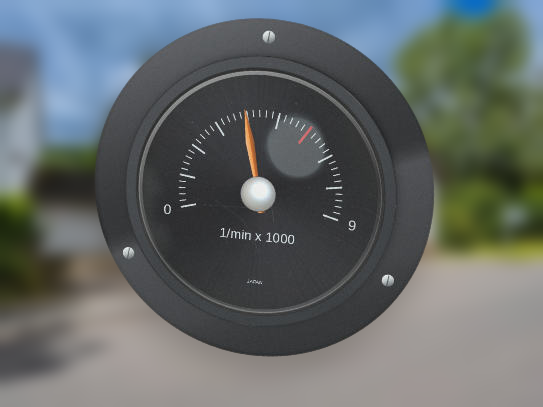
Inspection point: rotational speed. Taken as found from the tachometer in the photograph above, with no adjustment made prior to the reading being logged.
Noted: 4000 rpm
